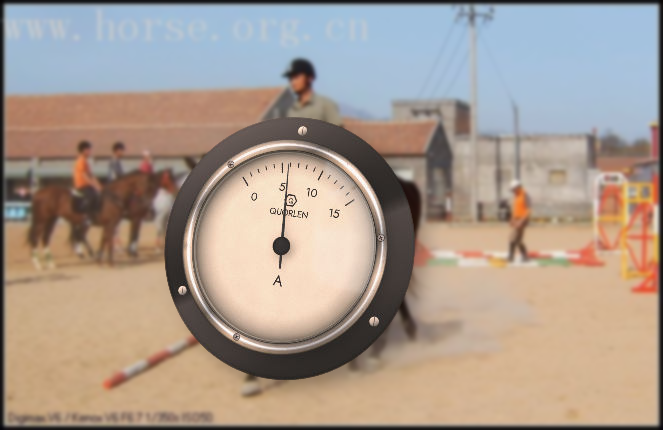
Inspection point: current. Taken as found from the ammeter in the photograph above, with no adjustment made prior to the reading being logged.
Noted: 6 A
